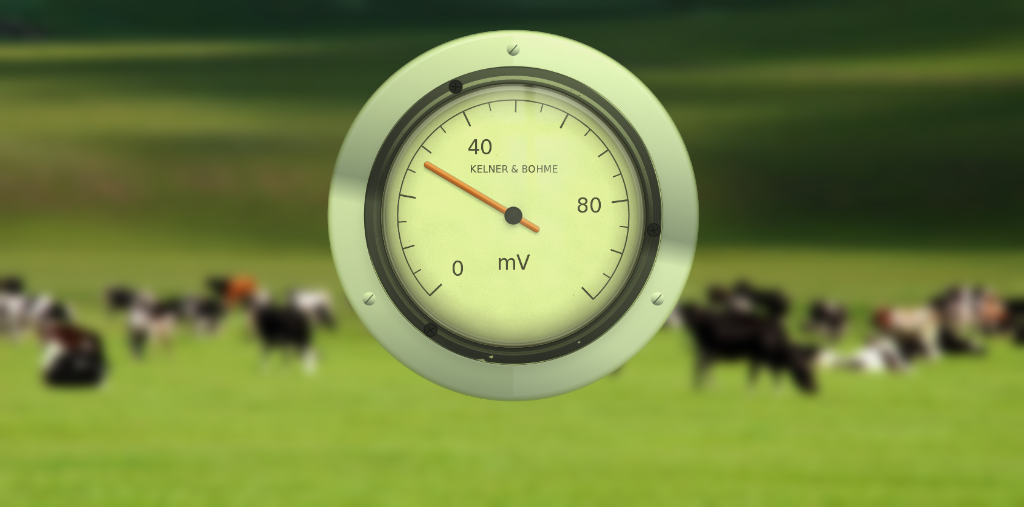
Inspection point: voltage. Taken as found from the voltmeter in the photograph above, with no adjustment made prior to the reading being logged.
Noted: 27.5 mV
